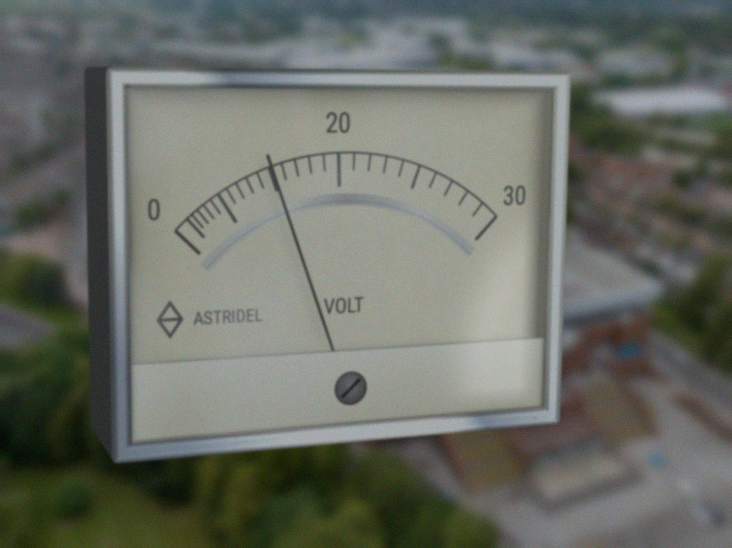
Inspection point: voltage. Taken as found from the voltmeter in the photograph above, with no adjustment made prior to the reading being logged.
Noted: 15 V
